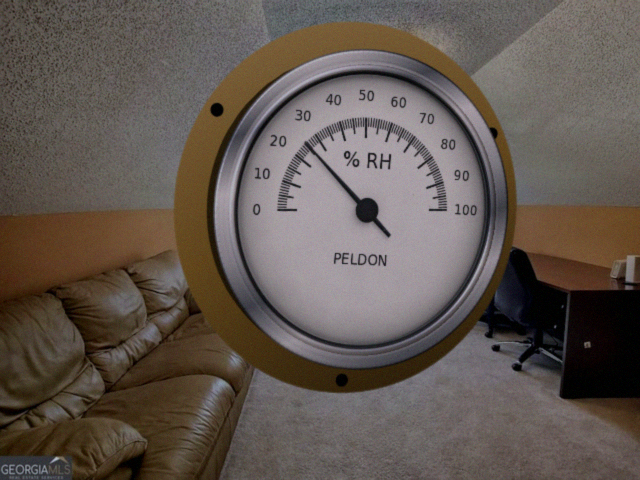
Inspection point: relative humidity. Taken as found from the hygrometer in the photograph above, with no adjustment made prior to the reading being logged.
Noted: 25 %
